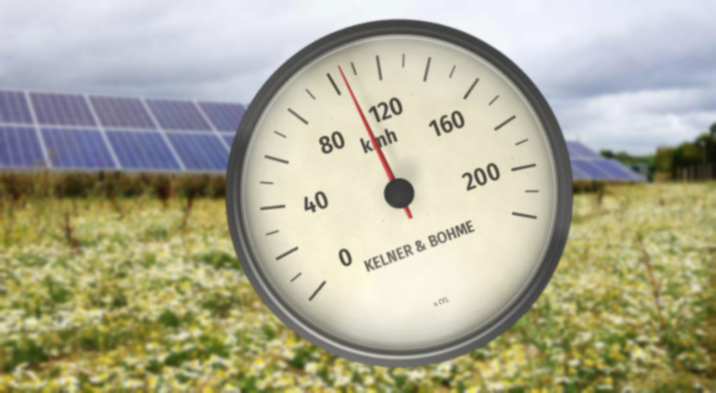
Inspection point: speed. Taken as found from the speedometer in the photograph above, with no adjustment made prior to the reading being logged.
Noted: 105 km/h
